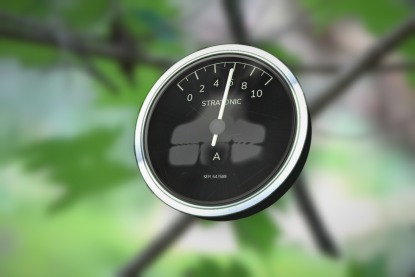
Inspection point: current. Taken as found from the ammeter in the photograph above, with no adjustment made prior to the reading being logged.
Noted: 6 A
